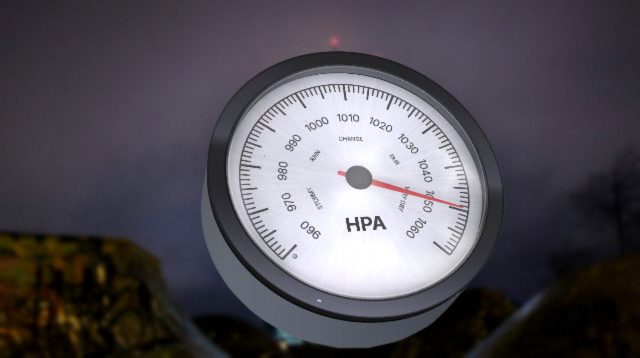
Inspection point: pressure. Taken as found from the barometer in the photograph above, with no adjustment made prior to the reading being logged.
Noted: 1050 hPa
